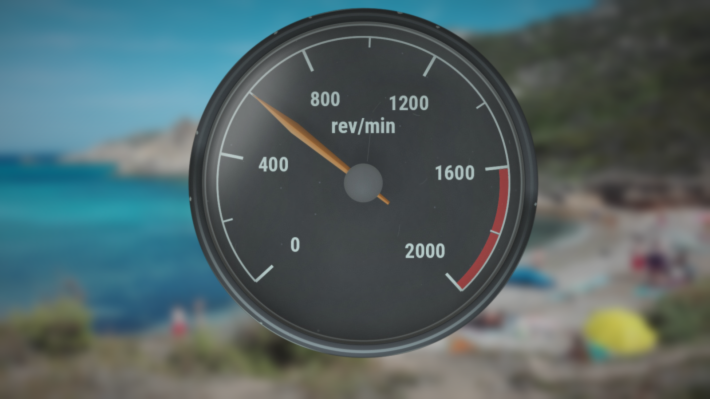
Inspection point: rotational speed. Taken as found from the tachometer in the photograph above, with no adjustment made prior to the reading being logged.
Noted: 600 rpm
